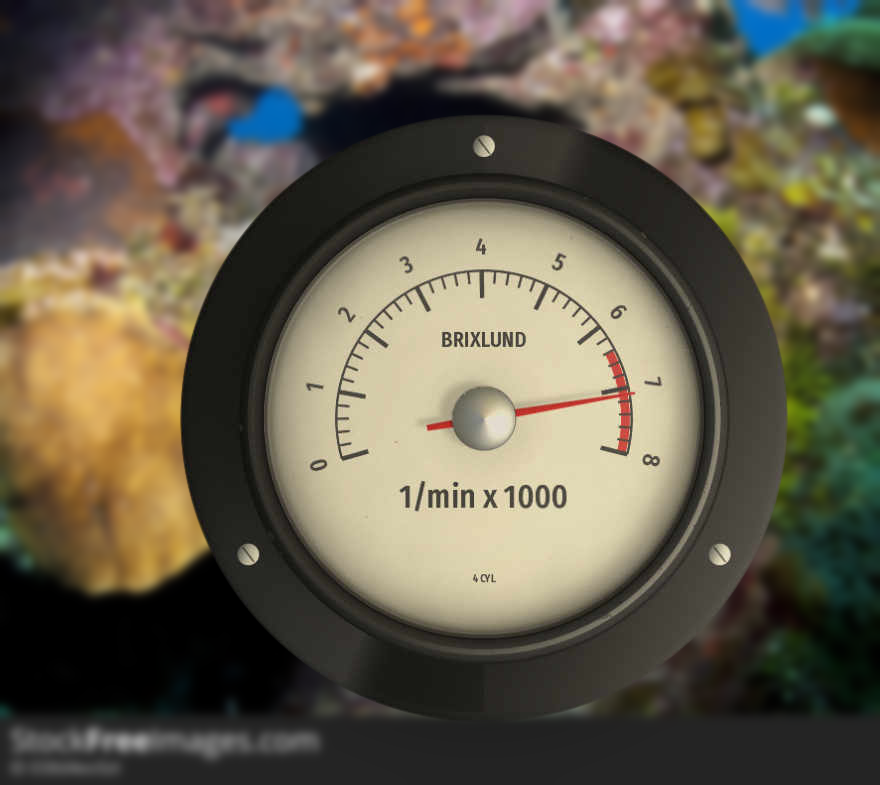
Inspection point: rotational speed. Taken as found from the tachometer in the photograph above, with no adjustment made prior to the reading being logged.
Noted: 7100 rpm
